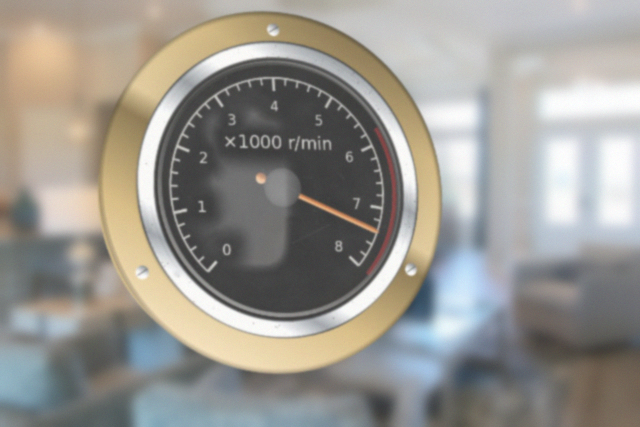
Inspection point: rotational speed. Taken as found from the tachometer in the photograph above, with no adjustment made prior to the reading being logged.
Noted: 7400 rpm
